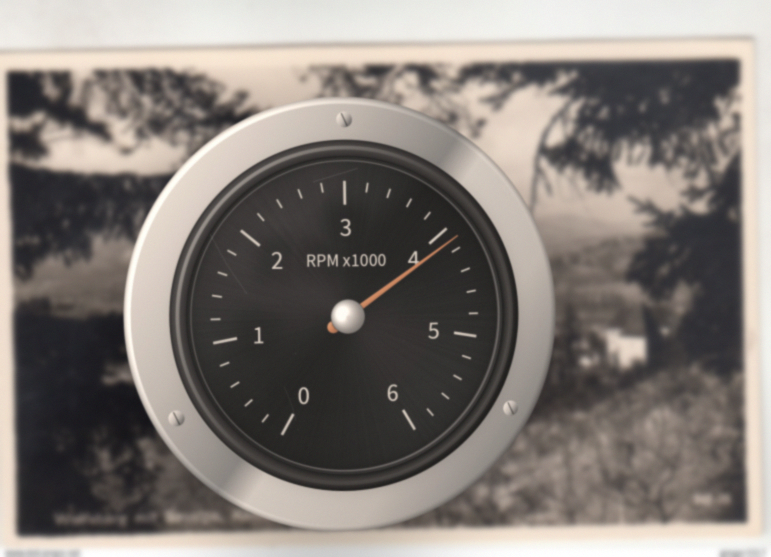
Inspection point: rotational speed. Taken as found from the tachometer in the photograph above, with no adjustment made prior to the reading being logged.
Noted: 4100 rpm
